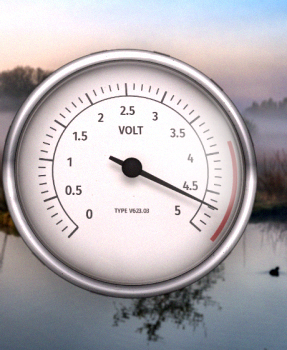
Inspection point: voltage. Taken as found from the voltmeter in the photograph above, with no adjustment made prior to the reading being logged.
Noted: 4.7 V
